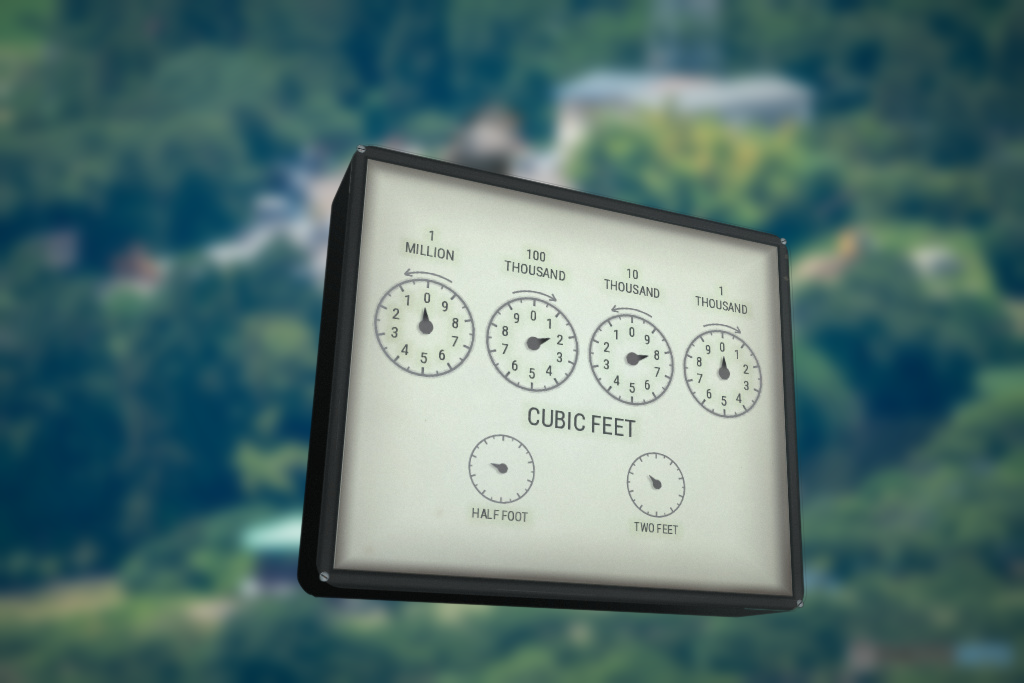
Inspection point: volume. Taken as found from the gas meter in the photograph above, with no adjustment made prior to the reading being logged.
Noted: 18000 ft³
